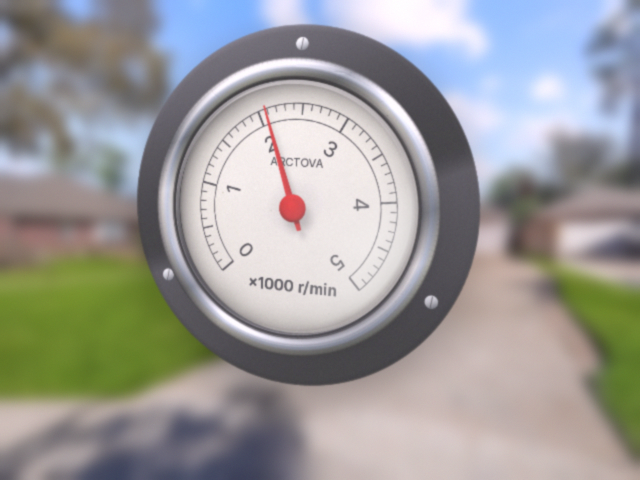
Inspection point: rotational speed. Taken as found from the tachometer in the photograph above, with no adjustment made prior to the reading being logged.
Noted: 2100 rpm
